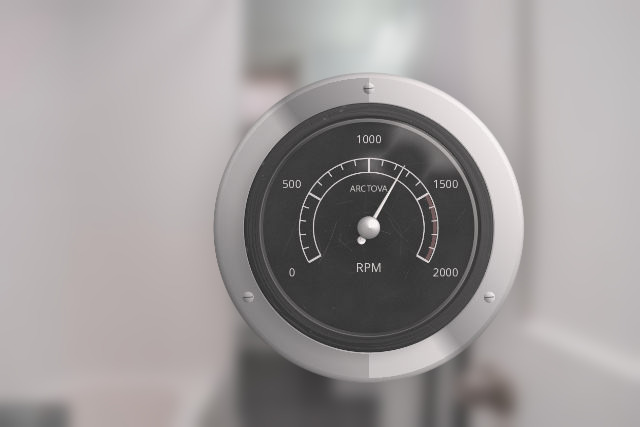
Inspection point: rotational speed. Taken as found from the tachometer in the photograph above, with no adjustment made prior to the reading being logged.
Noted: 1250 rpm
